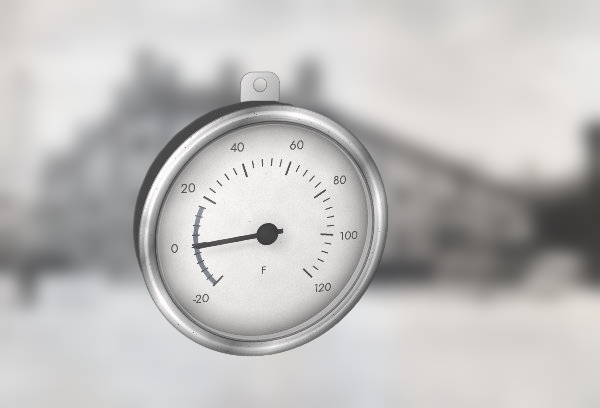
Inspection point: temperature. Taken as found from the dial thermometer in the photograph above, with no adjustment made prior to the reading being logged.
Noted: 0 °F
